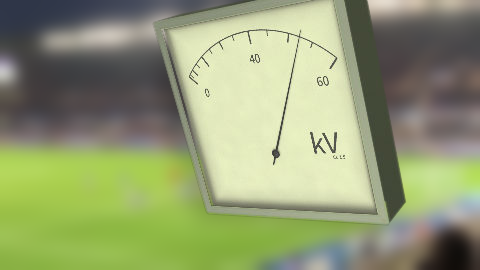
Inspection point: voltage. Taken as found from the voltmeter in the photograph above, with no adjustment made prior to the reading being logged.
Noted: 52.5 kV
